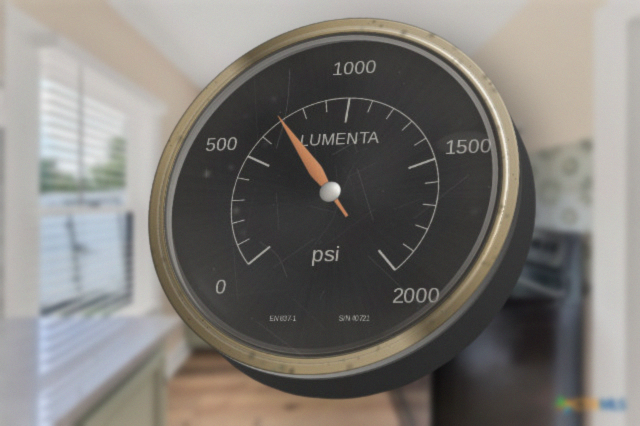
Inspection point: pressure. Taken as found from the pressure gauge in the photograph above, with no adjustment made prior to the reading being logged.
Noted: 700 psi
